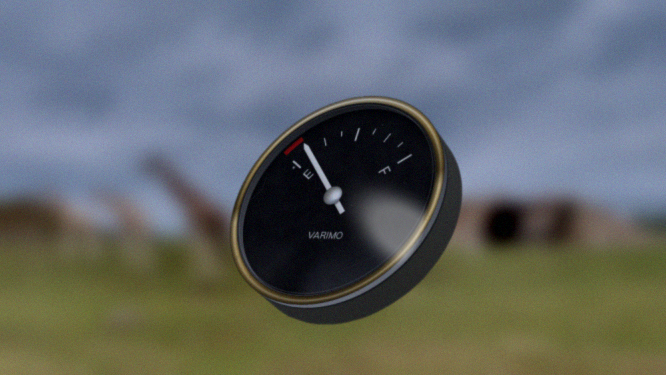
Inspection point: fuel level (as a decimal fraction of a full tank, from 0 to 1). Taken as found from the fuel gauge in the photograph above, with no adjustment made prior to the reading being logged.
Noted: 0.125
